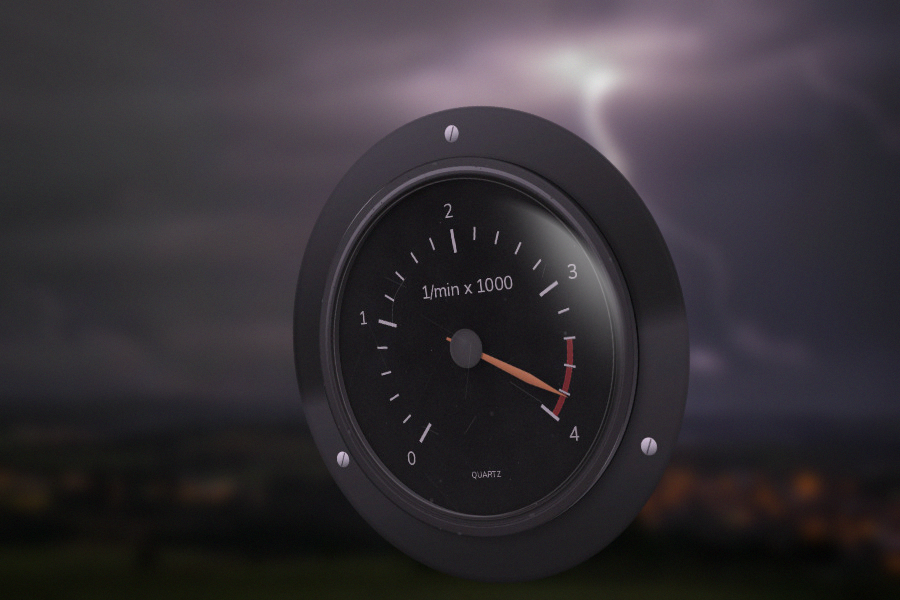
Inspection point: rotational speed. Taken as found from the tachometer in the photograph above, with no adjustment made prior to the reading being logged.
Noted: 3800 rpm
